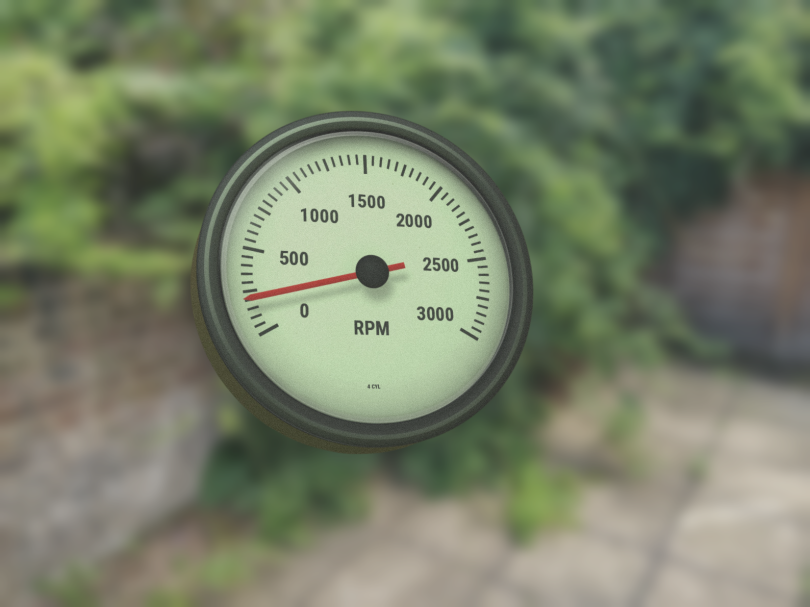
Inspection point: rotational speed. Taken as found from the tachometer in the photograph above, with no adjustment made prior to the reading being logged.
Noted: 200 rpm
